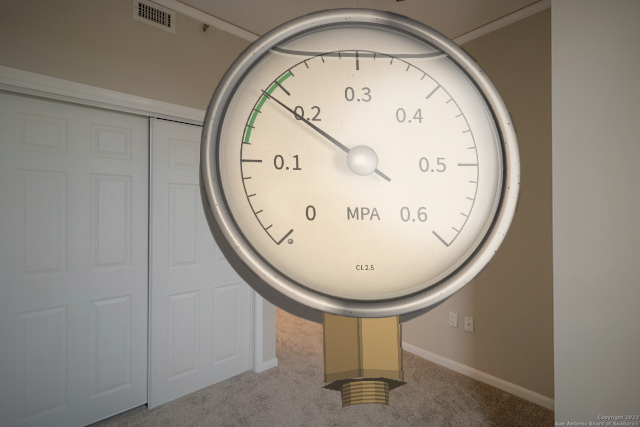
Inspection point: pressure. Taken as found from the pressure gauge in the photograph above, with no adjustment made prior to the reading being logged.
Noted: 0.18 MPa
